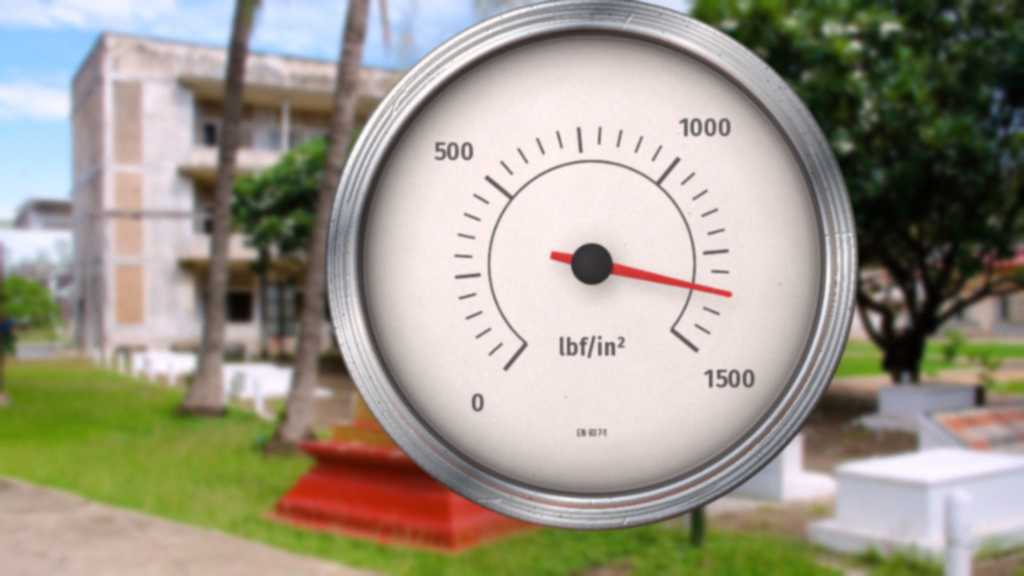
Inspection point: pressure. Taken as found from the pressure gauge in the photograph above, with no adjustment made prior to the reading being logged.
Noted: 1350 psi
